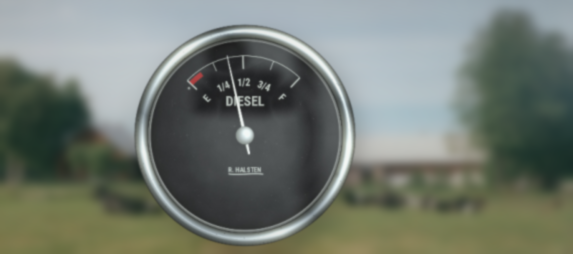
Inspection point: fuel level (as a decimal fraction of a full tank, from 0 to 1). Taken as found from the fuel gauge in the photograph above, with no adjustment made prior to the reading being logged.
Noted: 0.375
